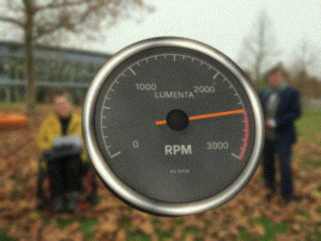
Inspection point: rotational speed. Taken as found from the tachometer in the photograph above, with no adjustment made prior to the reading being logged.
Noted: 2500 rpm
